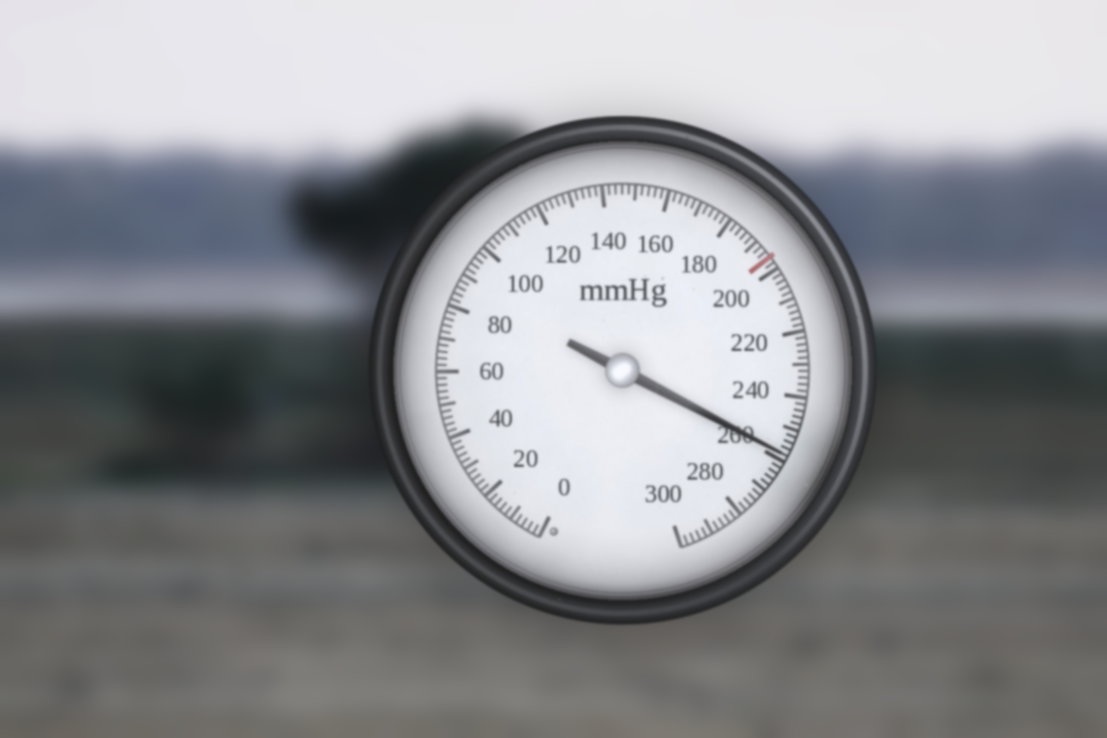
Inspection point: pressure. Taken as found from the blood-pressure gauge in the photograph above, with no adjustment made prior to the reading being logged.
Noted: 258 mmHg
